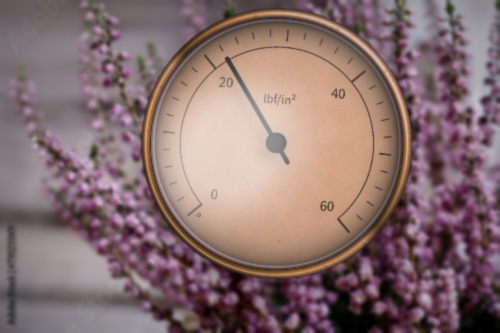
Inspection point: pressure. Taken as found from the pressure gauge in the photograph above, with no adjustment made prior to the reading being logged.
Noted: 22 psi
